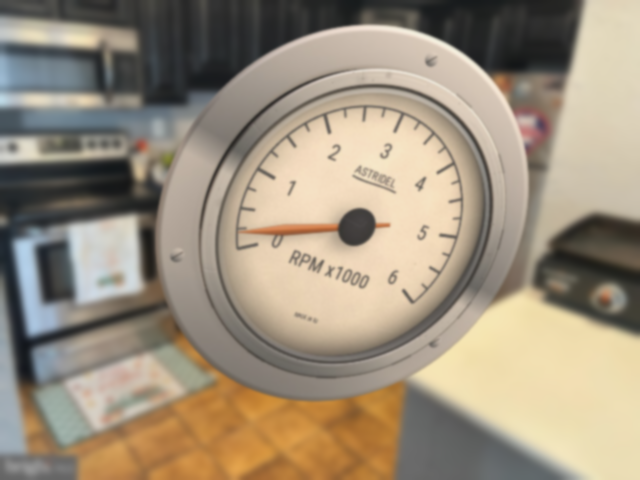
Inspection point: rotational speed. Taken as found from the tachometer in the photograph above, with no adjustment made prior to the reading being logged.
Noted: 250 rpm
